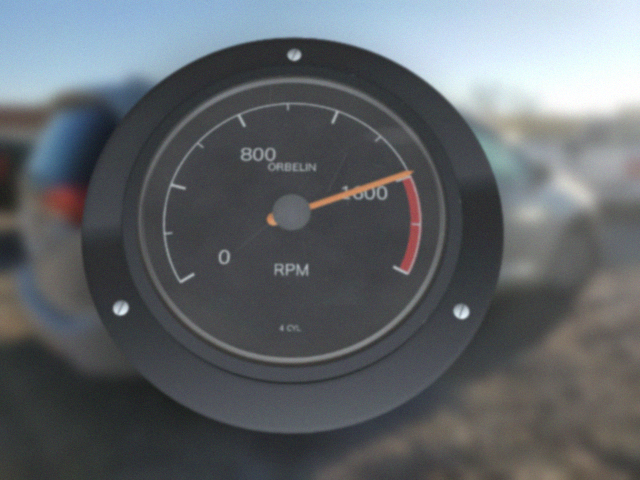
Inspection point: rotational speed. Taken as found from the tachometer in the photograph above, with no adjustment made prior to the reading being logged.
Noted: 1600 rpm
